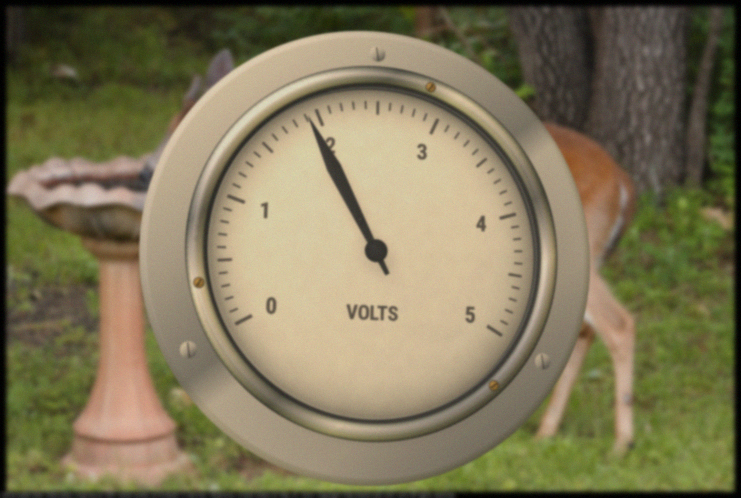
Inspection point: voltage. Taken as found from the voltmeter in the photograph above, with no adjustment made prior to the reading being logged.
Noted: 1.9 V
